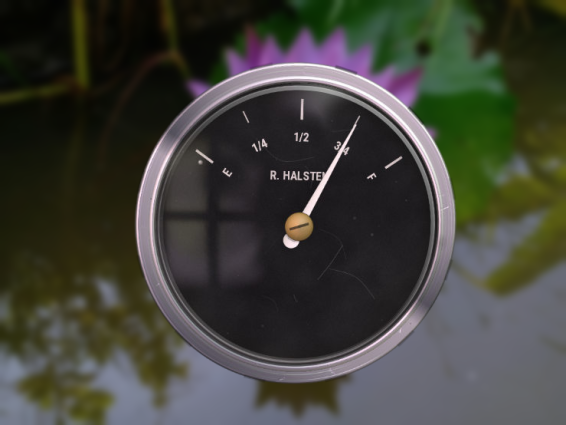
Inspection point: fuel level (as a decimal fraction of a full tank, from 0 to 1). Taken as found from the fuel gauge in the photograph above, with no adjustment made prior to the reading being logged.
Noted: 0.75
